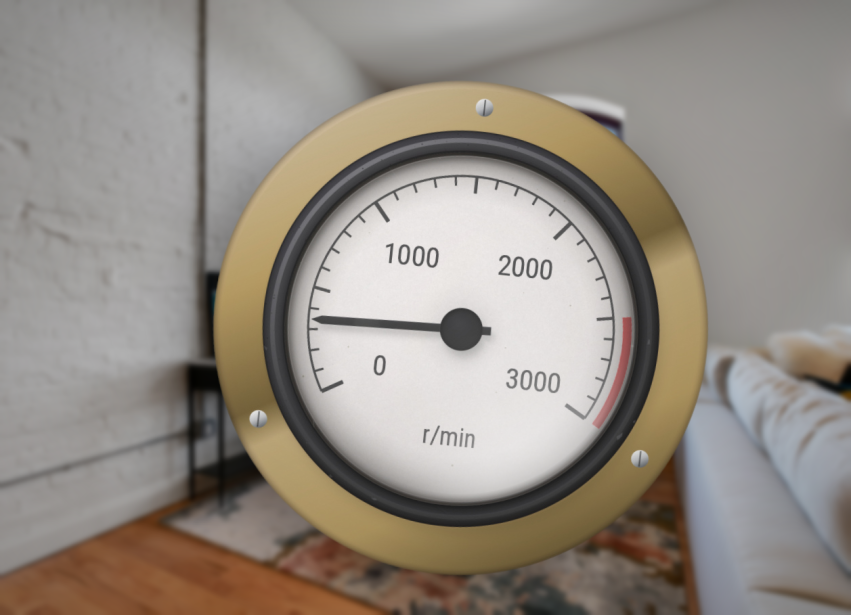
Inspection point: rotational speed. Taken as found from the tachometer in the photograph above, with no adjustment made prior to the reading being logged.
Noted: 350 rpm
